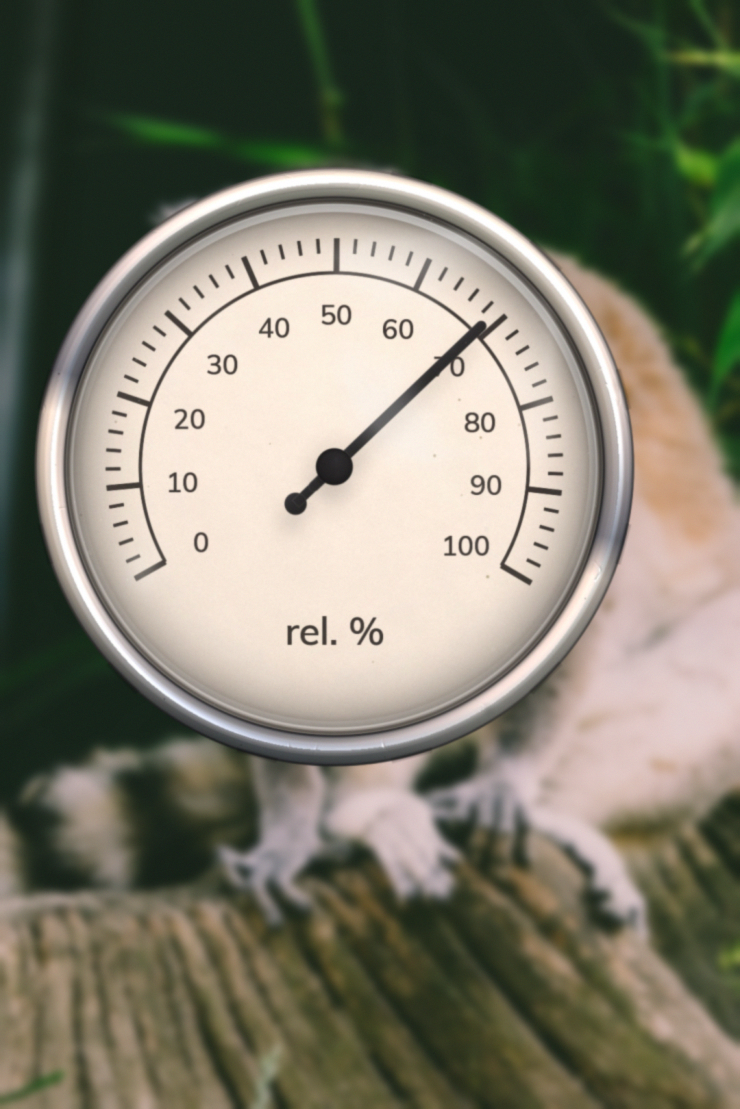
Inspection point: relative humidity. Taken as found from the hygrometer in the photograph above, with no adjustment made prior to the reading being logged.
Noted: 69 %
